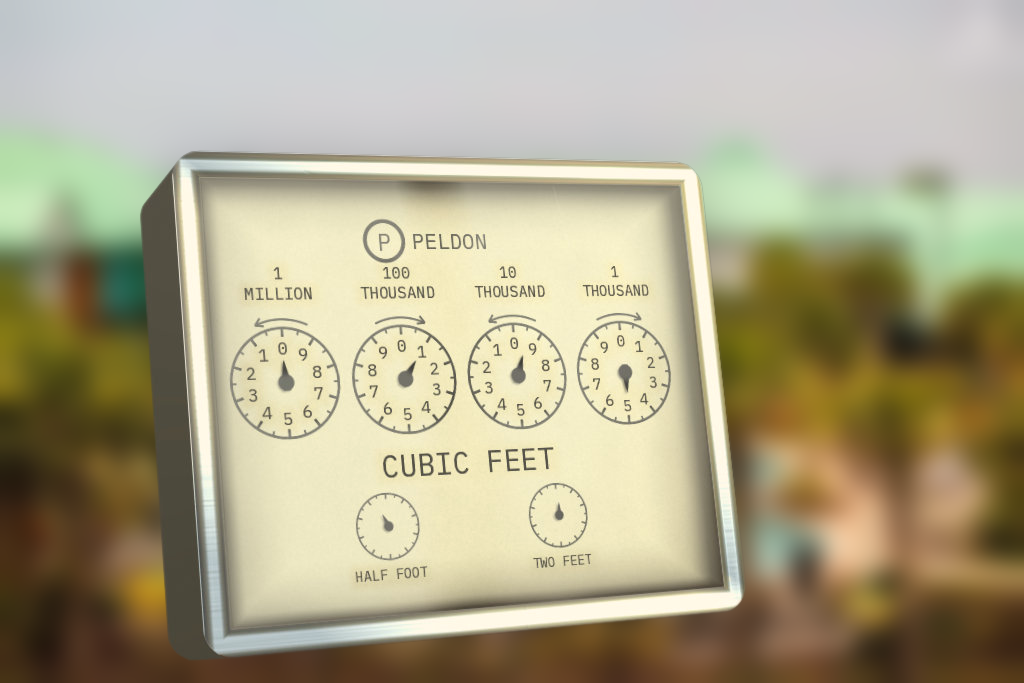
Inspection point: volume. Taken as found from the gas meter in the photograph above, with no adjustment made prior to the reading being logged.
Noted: 9500 ft³
